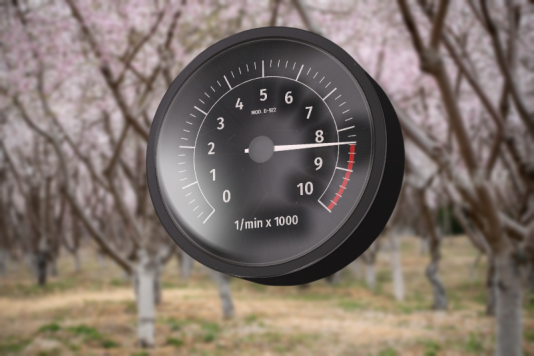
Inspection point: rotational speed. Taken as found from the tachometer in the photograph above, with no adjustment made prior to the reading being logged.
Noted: 8400 rpm
